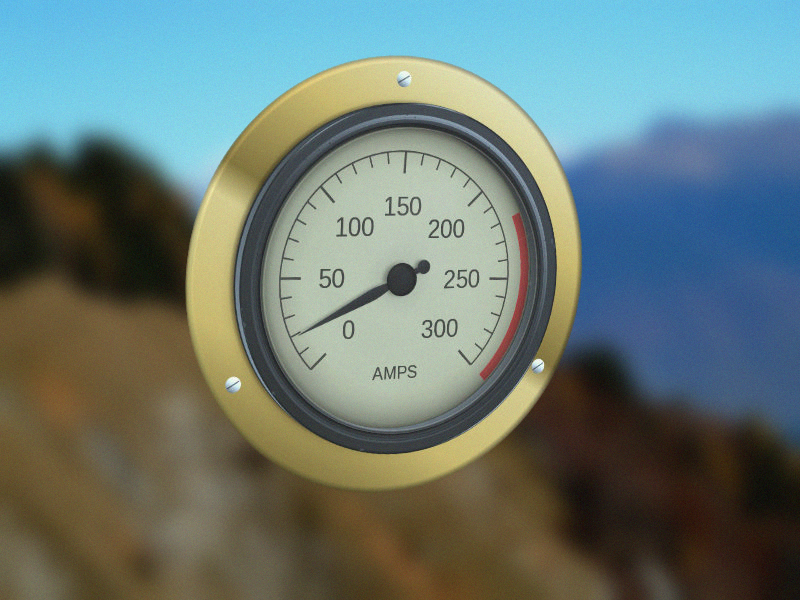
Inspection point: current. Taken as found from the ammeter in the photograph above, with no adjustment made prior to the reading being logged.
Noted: 20 A
